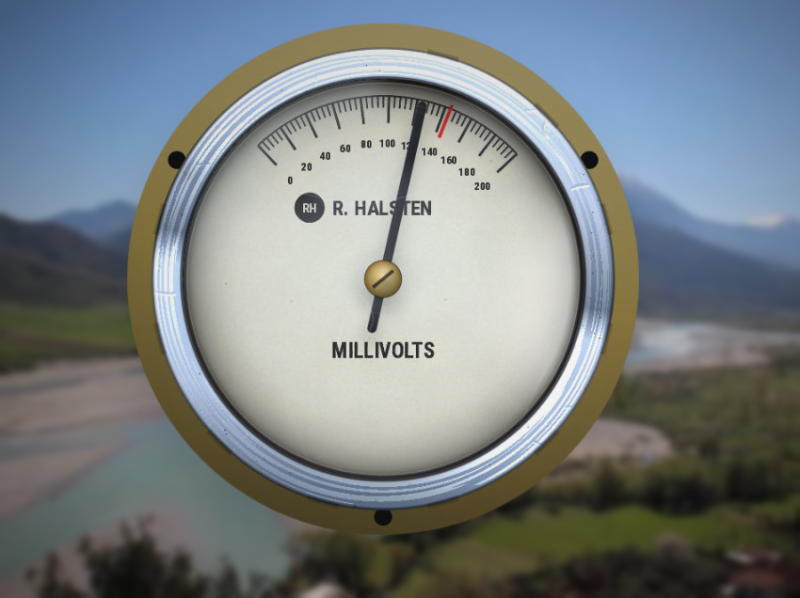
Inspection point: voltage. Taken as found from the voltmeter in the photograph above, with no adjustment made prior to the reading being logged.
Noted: 124 mV
